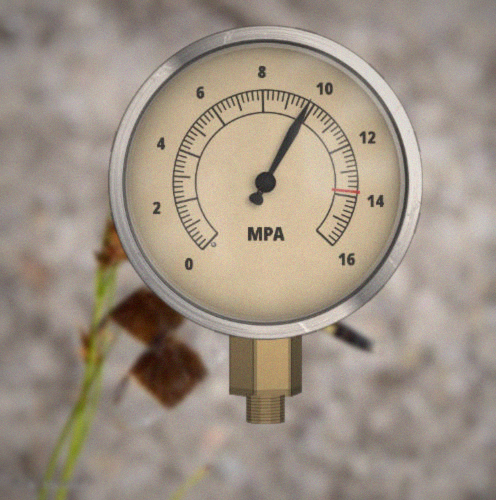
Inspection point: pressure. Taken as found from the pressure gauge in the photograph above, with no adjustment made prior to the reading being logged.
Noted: 9.8 MPa
